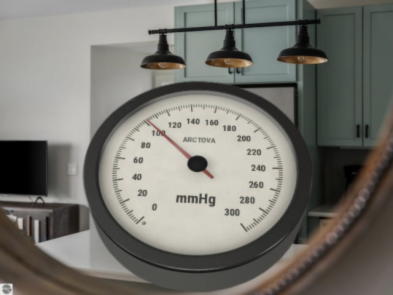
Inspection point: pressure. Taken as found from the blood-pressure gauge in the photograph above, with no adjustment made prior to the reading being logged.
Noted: 100 mmHg
